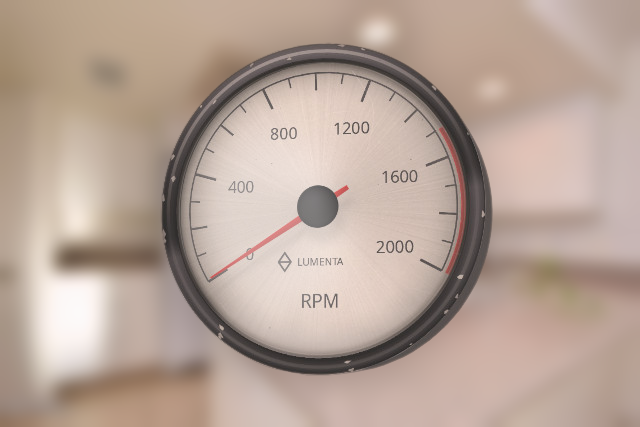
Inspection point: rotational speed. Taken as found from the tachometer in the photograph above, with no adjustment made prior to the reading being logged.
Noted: 0 rpm
